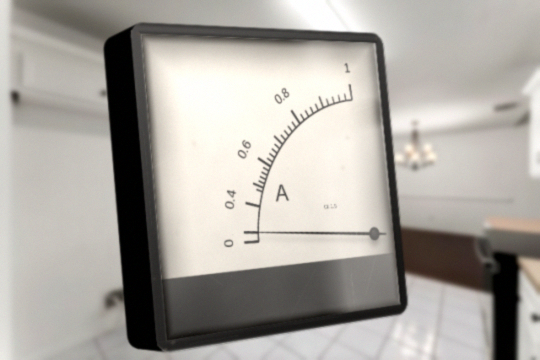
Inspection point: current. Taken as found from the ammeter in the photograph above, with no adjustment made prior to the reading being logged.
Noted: 0.2 A
